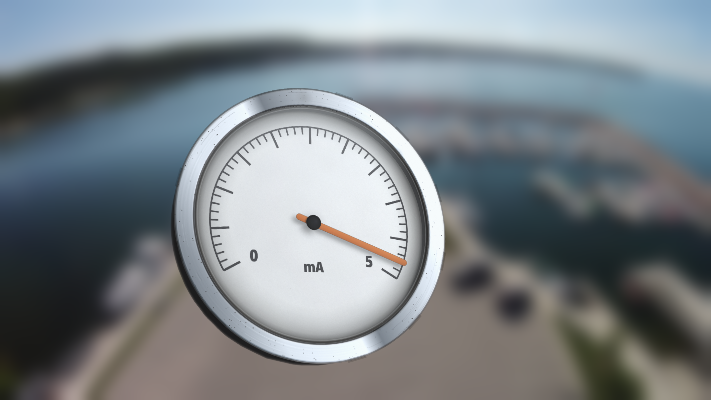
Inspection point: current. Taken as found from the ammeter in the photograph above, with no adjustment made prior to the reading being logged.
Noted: 4.8 mA
